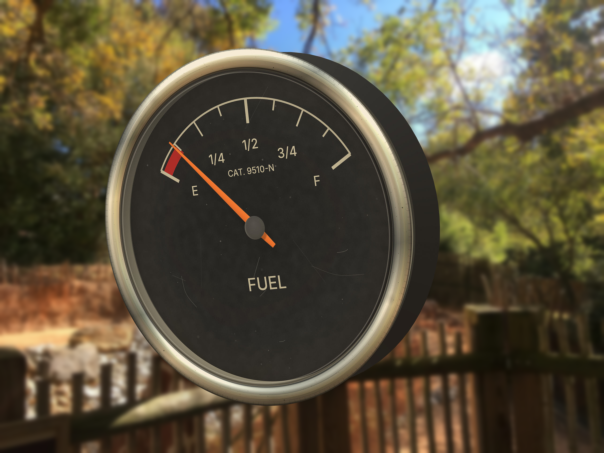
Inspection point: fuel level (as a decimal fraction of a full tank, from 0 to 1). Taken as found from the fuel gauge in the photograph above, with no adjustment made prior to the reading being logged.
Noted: 0.125
